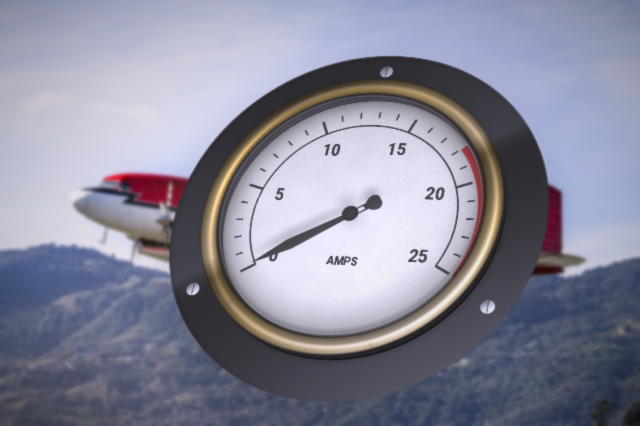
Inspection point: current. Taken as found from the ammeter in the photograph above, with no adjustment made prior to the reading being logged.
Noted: 0 A
